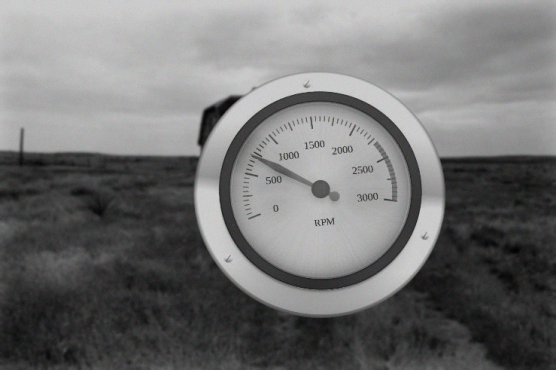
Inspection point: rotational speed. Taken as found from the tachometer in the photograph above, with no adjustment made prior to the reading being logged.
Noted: 700 rpm
